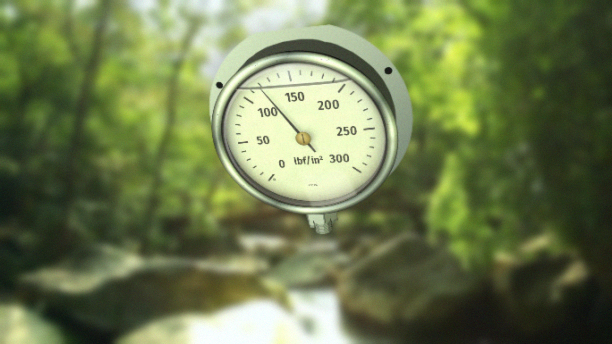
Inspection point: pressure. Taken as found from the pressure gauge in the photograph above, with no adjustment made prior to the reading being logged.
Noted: 120 psi
